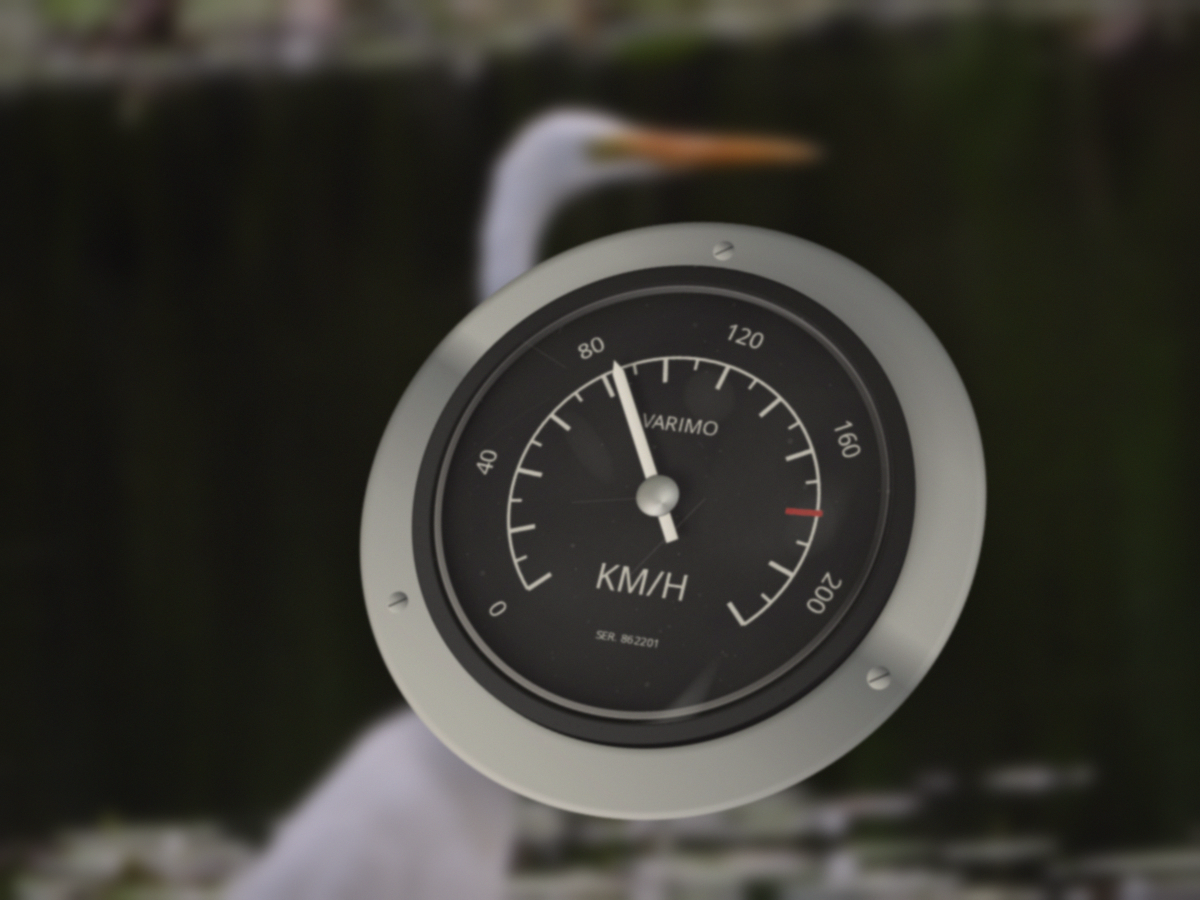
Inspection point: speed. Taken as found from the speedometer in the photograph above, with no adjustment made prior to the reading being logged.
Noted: 85 km/h
